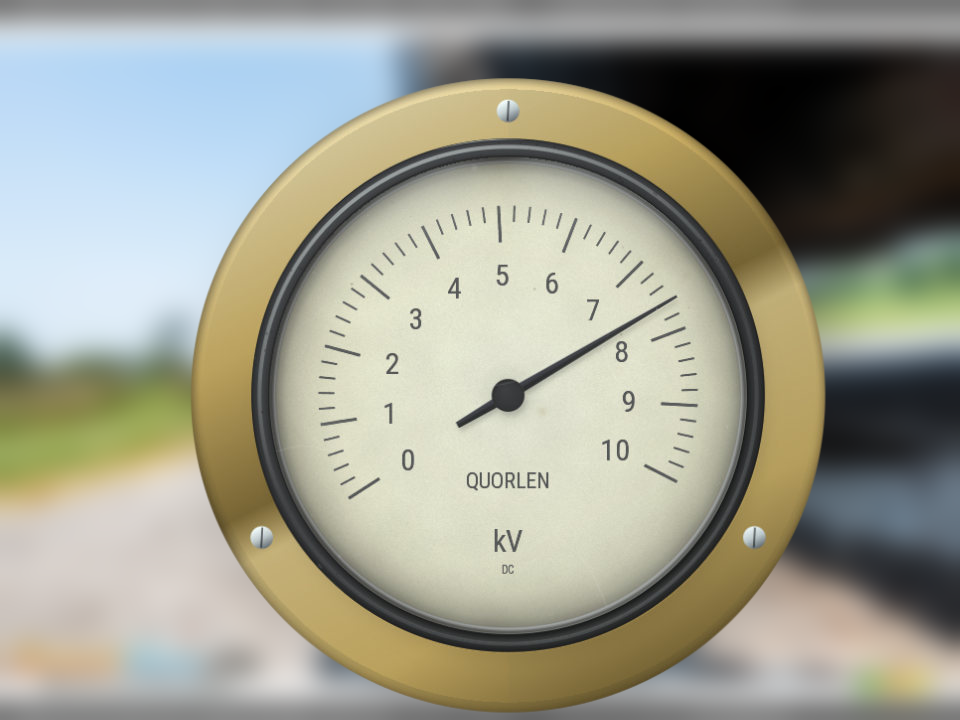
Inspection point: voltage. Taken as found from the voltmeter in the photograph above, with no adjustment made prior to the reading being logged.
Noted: 7.6 kV
